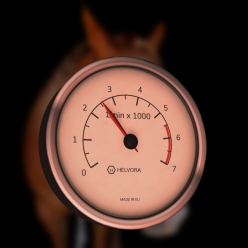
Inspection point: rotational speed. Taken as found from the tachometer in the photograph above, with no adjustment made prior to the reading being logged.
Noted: 2500 rpm
